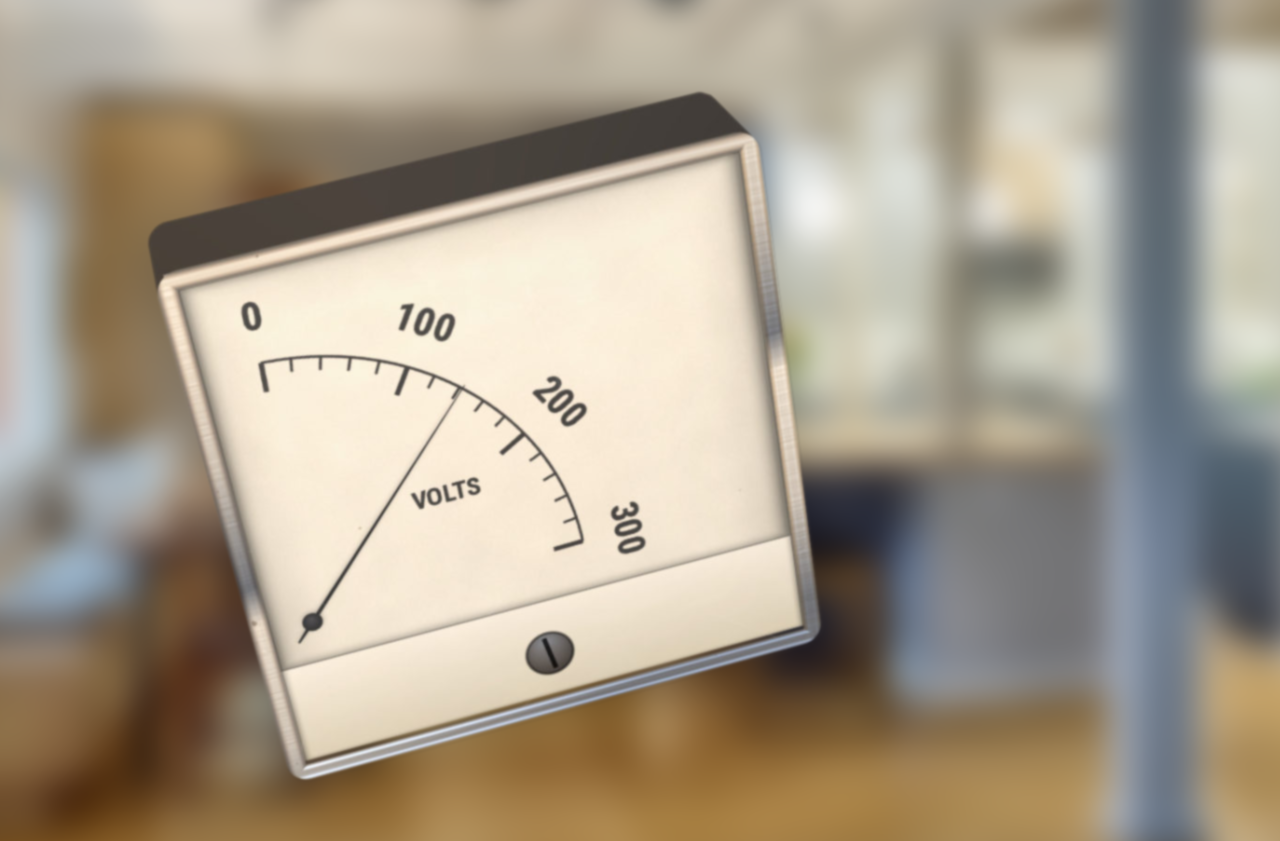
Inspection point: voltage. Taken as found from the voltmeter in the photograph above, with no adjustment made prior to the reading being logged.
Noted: 140 V
